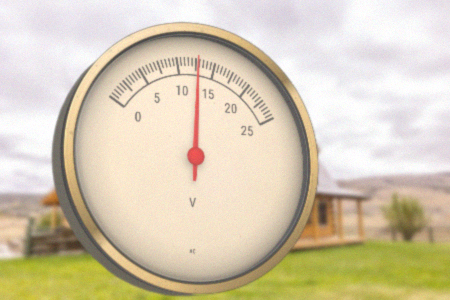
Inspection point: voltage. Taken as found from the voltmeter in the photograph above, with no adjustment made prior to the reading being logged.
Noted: 12.5 V
